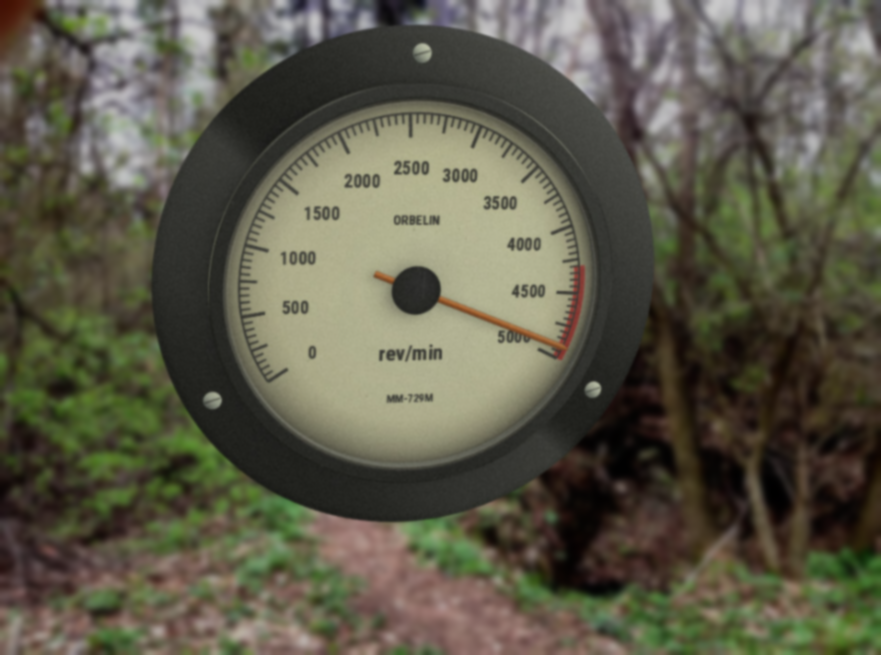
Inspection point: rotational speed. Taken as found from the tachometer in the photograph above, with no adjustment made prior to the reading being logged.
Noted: 4900 rpm
